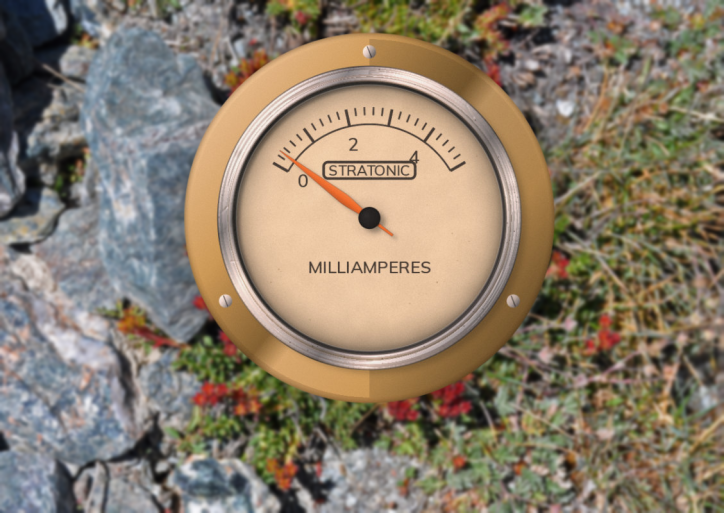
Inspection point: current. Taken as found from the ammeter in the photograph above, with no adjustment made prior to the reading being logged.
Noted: 0.3 mA
